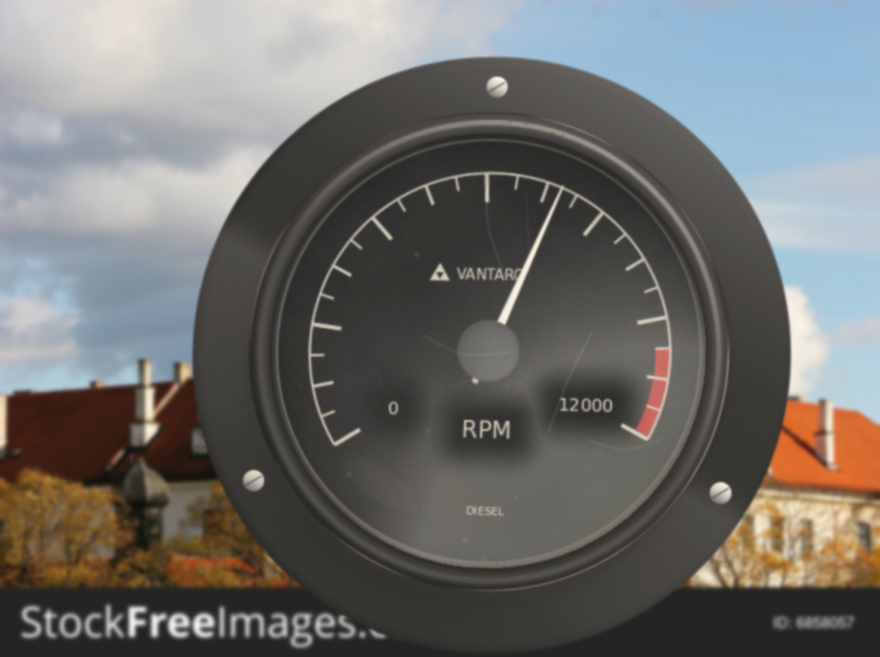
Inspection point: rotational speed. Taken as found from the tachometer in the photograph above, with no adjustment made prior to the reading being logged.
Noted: 7250 rpm
